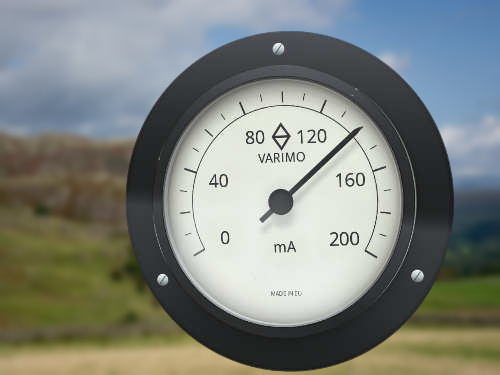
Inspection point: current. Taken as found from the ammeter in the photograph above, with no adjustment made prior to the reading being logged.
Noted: 140 mA
